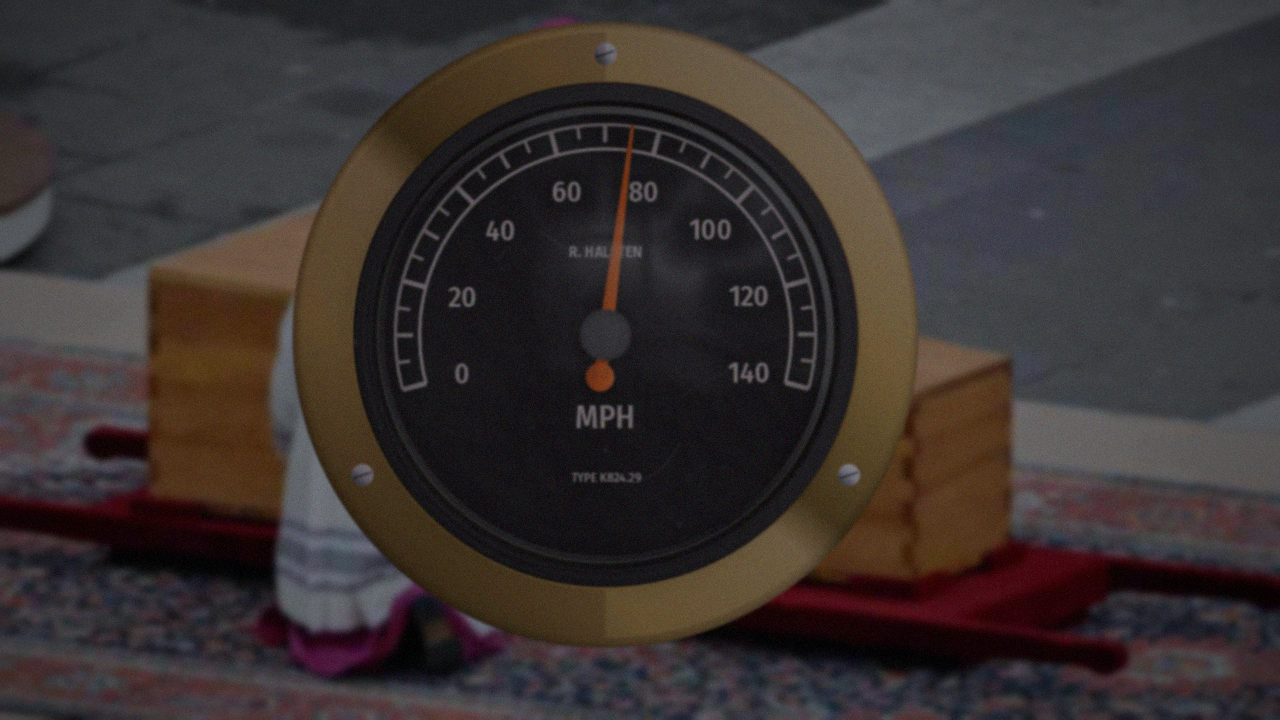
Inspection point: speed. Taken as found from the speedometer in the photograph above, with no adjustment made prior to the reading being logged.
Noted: 75 mph
